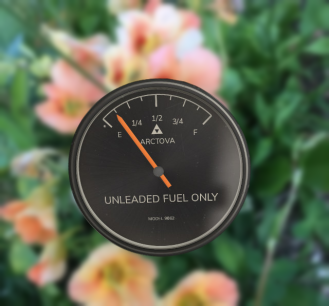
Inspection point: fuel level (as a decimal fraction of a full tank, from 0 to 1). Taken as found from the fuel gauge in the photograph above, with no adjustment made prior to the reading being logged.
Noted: 0.125
